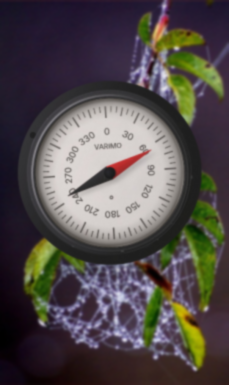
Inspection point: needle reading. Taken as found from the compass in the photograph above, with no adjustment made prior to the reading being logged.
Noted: 65 °
